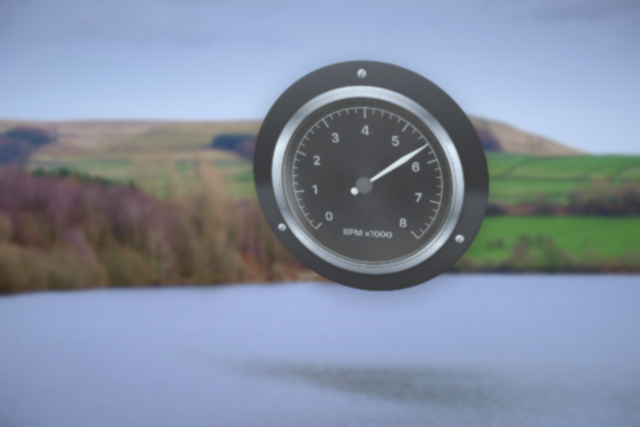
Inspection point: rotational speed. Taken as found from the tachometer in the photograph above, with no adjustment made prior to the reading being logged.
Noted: 5600 rpm
